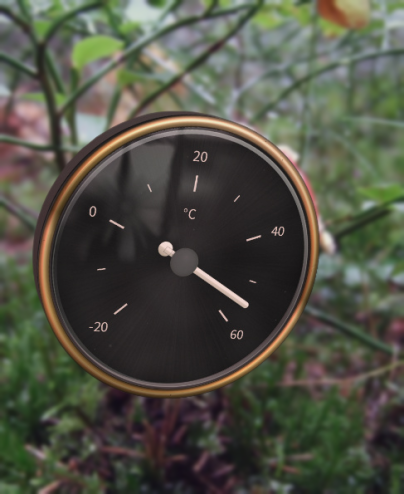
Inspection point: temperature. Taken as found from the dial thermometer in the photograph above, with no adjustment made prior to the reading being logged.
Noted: 55 °C
